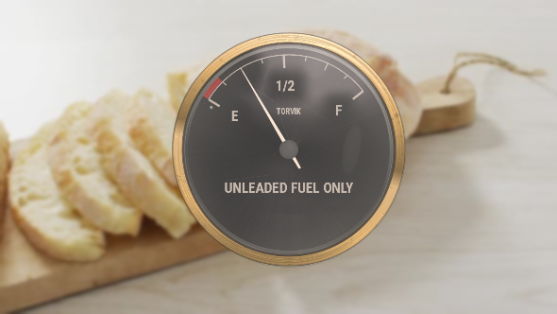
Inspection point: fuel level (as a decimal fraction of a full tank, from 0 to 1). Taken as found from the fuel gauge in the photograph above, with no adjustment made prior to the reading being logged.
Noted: 0.25
